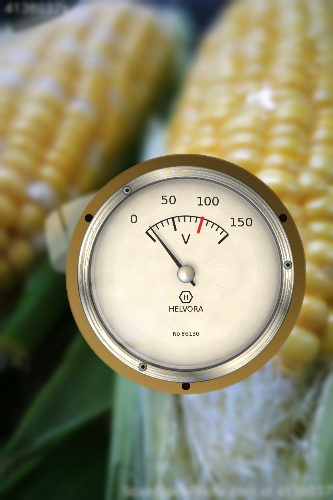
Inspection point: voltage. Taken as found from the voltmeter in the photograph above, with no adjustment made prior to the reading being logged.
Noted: 10 V
